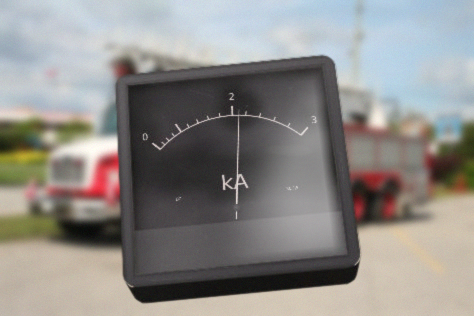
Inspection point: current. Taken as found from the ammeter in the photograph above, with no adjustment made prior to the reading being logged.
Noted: 2.1 kA
